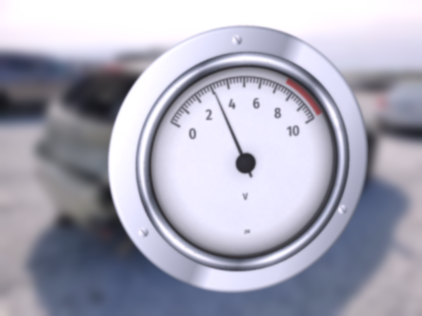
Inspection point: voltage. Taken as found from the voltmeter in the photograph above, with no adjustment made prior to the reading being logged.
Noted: 3 V
